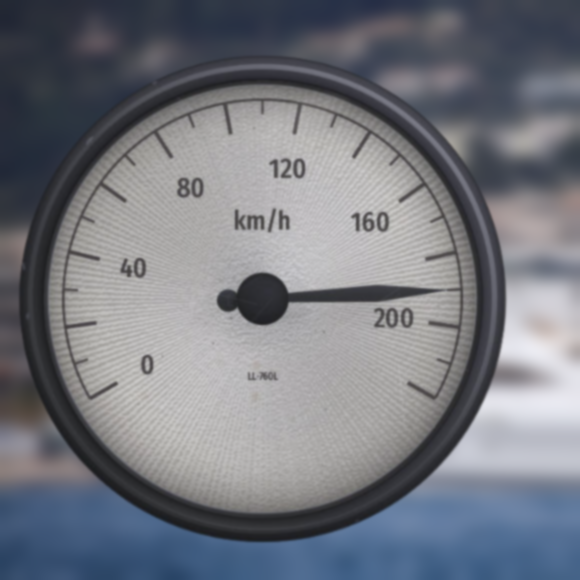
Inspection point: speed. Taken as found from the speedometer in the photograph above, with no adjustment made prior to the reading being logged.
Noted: 190 km/h
